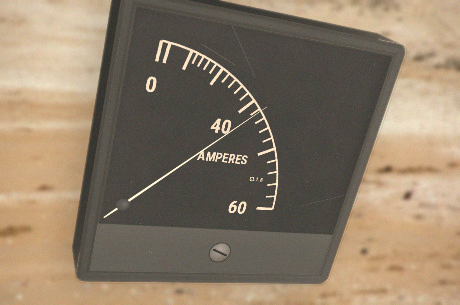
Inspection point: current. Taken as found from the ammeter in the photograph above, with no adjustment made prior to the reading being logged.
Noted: 42 A
